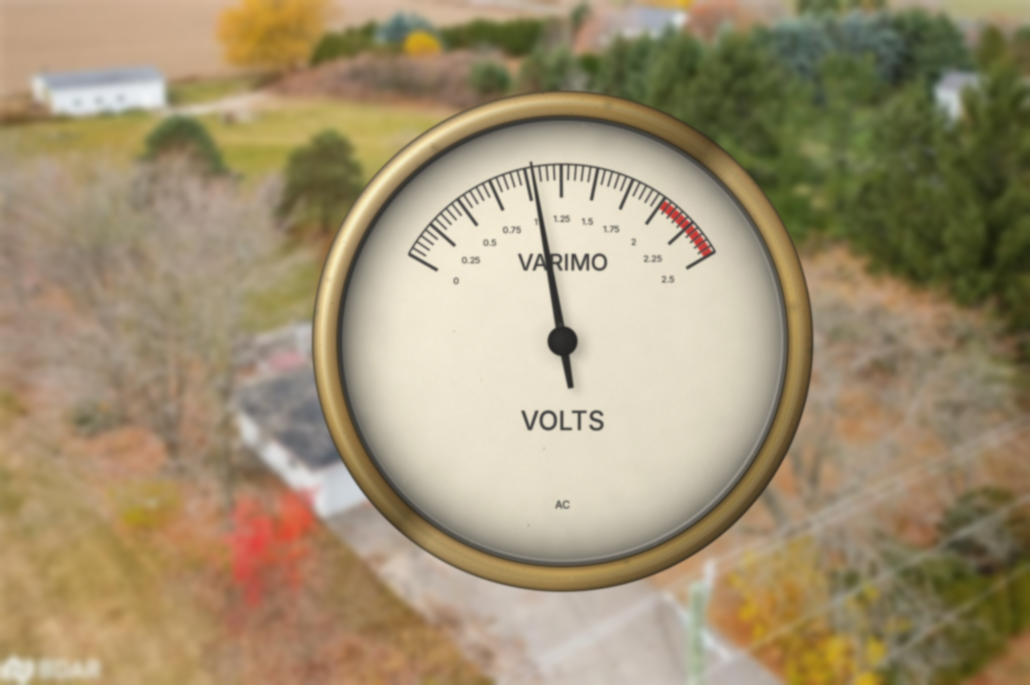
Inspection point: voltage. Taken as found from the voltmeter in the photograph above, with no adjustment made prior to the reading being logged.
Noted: 1.05 V
